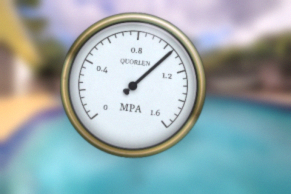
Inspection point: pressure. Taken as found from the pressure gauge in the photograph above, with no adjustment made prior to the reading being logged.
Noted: 1.05 MPa
